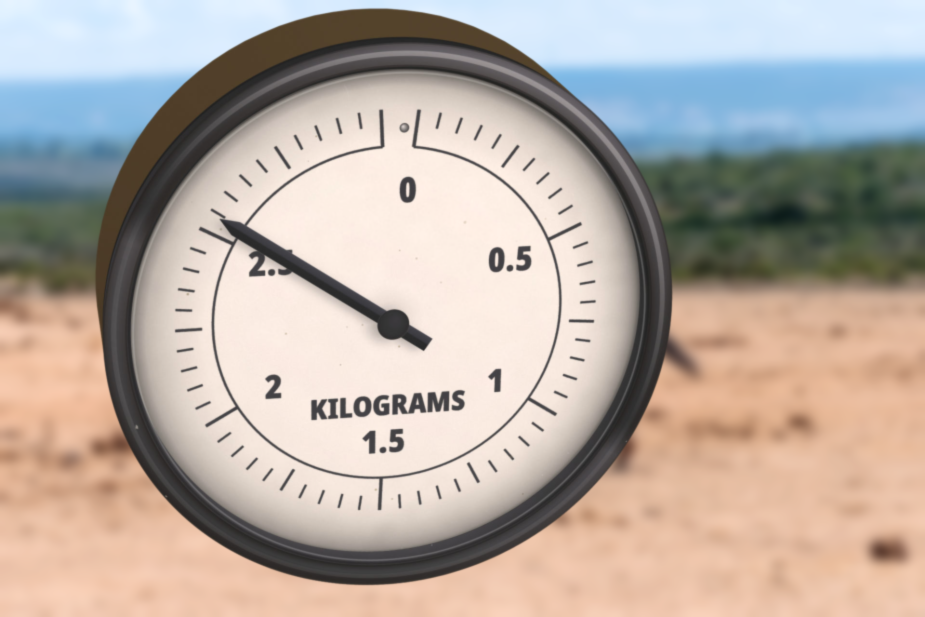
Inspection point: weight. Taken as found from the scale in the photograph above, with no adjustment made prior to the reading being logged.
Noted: 2.55 kg
